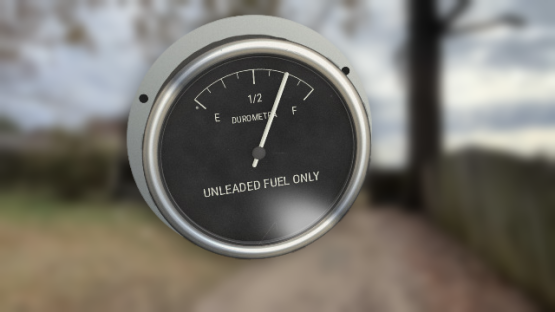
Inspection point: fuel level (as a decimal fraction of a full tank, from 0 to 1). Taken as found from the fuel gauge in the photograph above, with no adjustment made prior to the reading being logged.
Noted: 0.75
